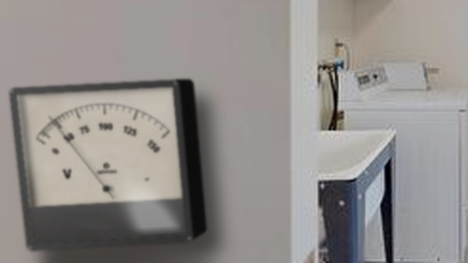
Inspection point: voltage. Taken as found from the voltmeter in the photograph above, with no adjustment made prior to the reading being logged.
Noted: 50 V
